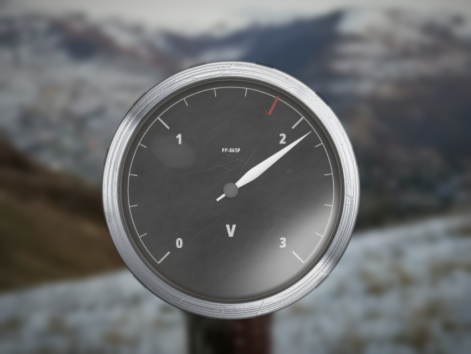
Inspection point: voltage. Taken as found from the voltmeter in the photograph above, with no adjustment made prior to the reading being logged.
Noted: 2.1 V
